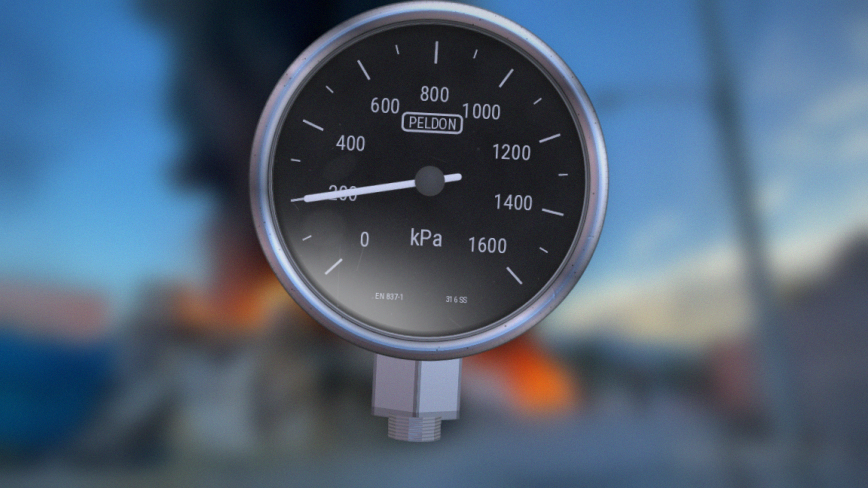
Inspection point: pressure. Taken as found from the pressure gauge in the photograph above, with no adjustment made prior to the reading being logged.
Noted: 200 kPa
